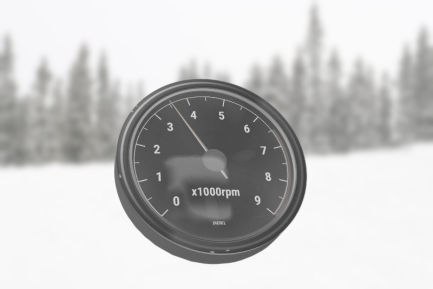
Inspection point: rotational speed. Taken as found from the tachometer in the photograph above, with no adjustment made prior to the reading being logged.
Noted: 3500 rpm
